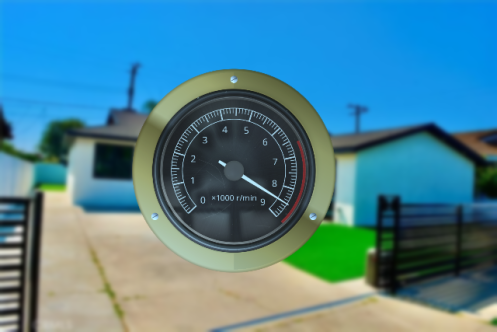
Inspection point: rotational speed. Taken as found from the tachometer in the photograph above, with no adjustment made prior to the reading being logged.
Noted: 8500 rpm
